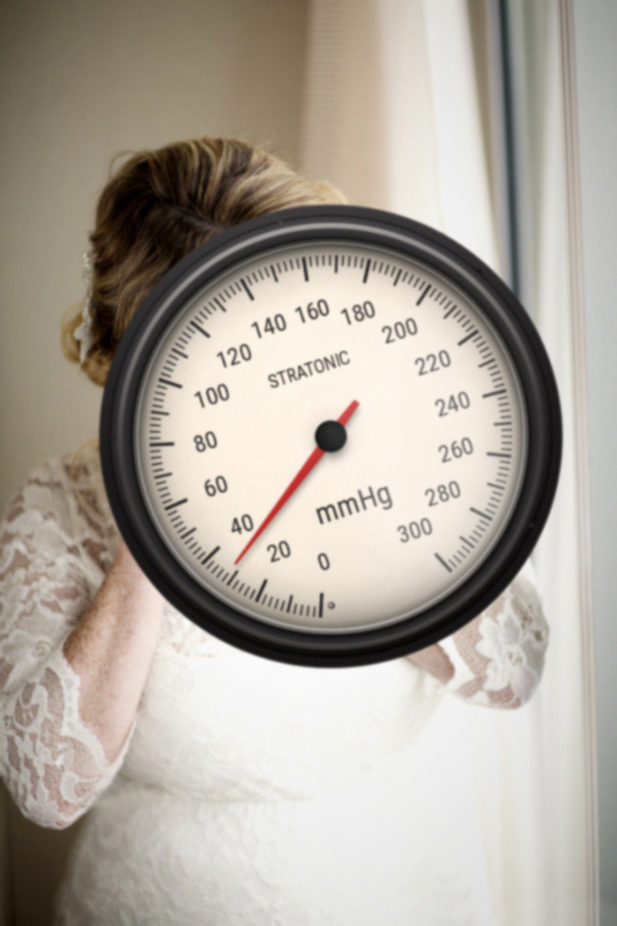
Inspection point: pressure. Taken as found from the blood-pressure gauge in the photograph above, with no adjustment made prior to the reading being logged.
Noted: 32 mmHg
